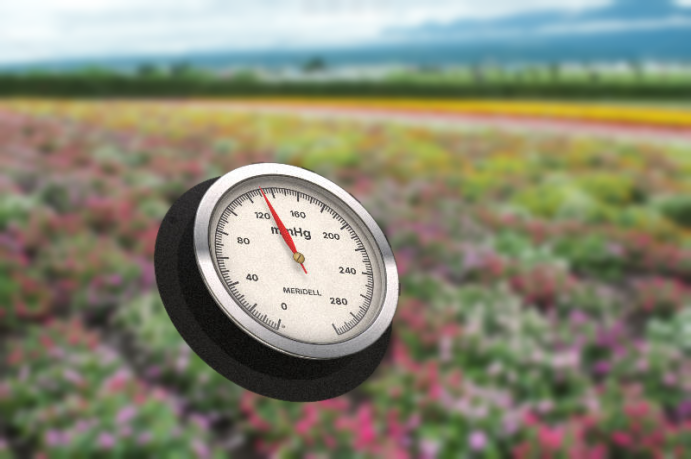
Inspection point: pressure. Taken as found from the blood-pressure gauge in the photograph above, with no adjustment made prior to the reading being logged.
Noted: 130 mmHg
